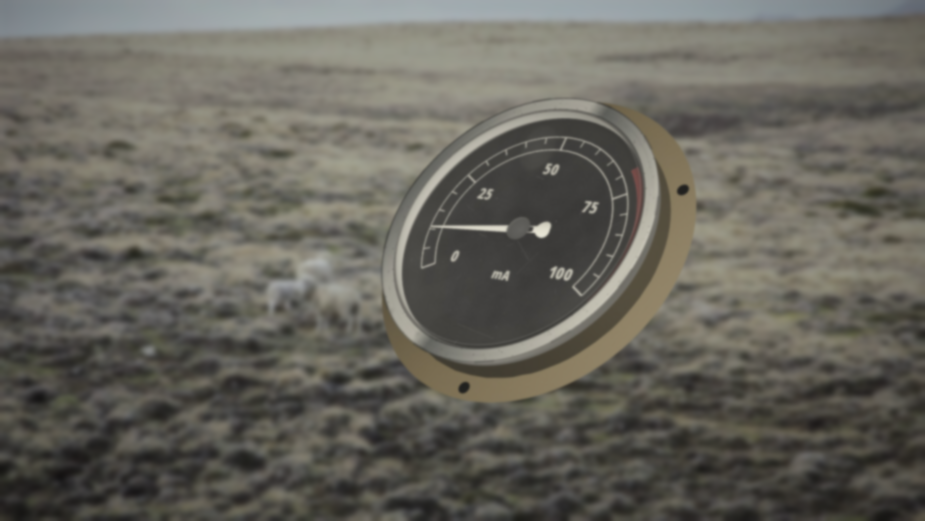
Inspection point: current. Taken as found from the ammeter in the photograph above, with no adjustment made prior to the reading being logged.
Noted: 10 mA
